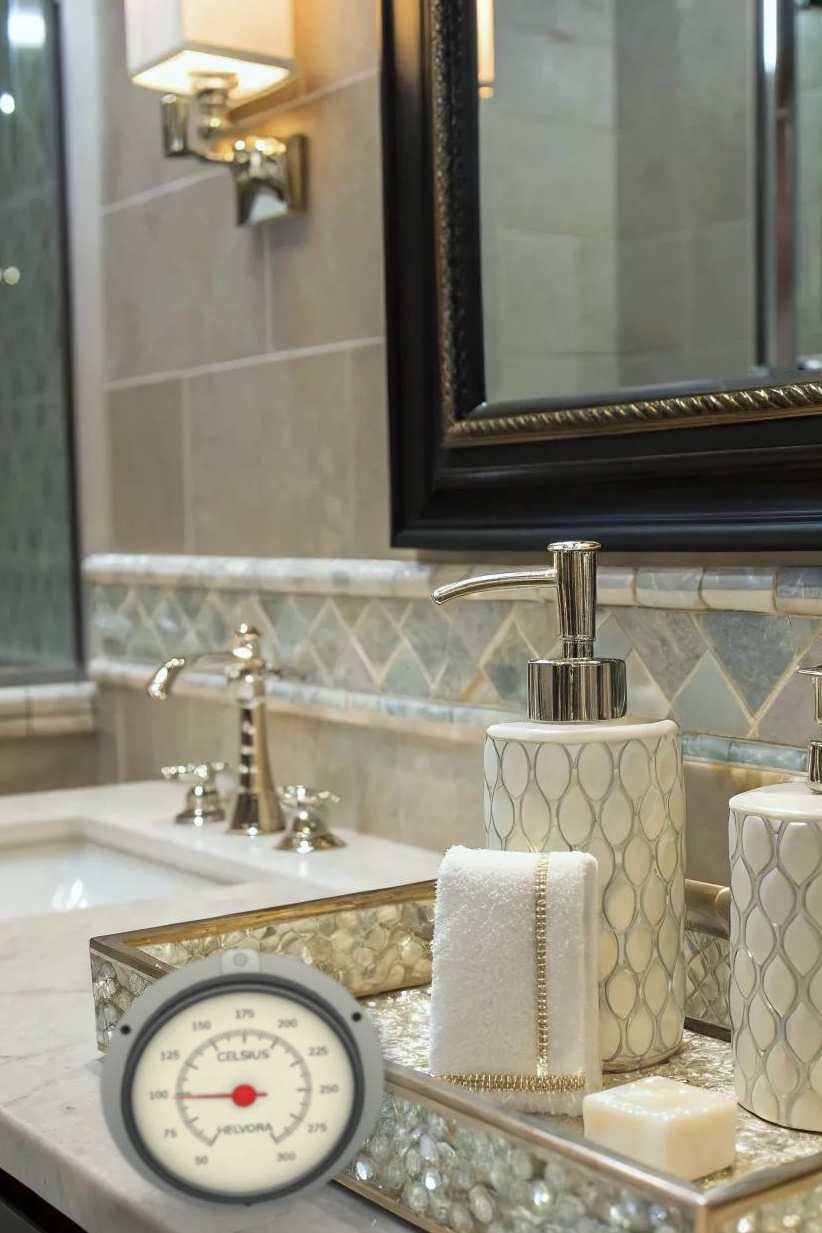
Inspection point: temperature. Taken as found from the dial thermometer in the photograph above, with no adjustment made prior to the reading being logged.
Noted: 100 °C
